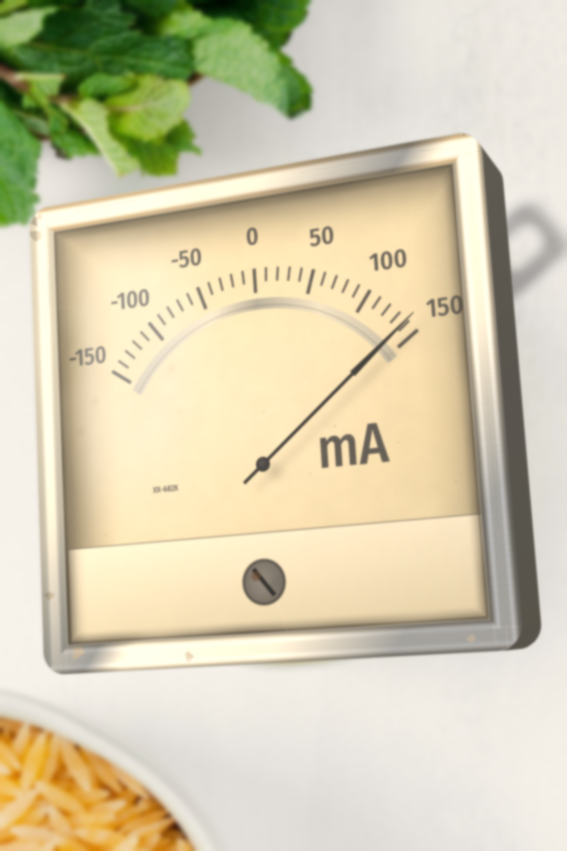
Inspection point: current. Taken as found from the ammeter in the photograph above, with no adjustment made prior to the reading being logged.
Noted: 140 mA
